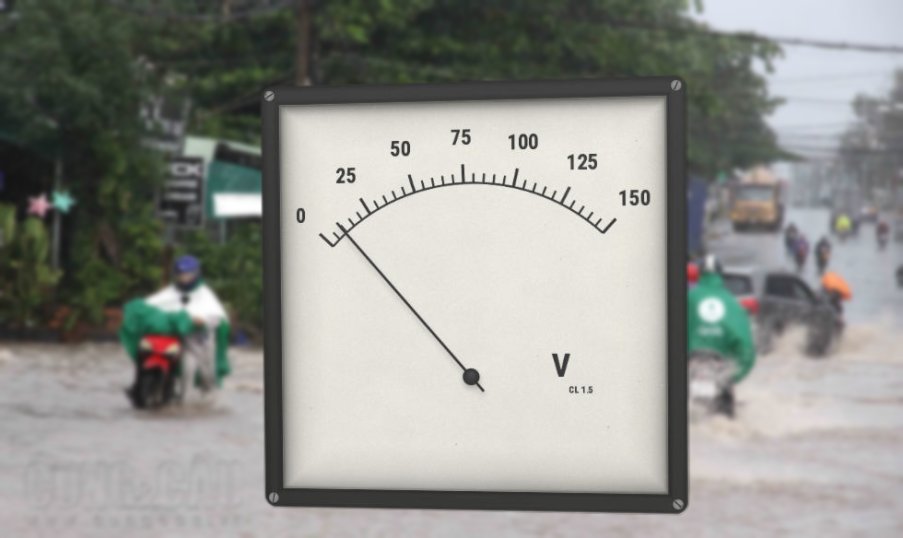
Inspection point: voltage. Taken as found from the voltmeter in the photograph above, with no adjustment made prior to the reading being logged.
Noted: 10 V
